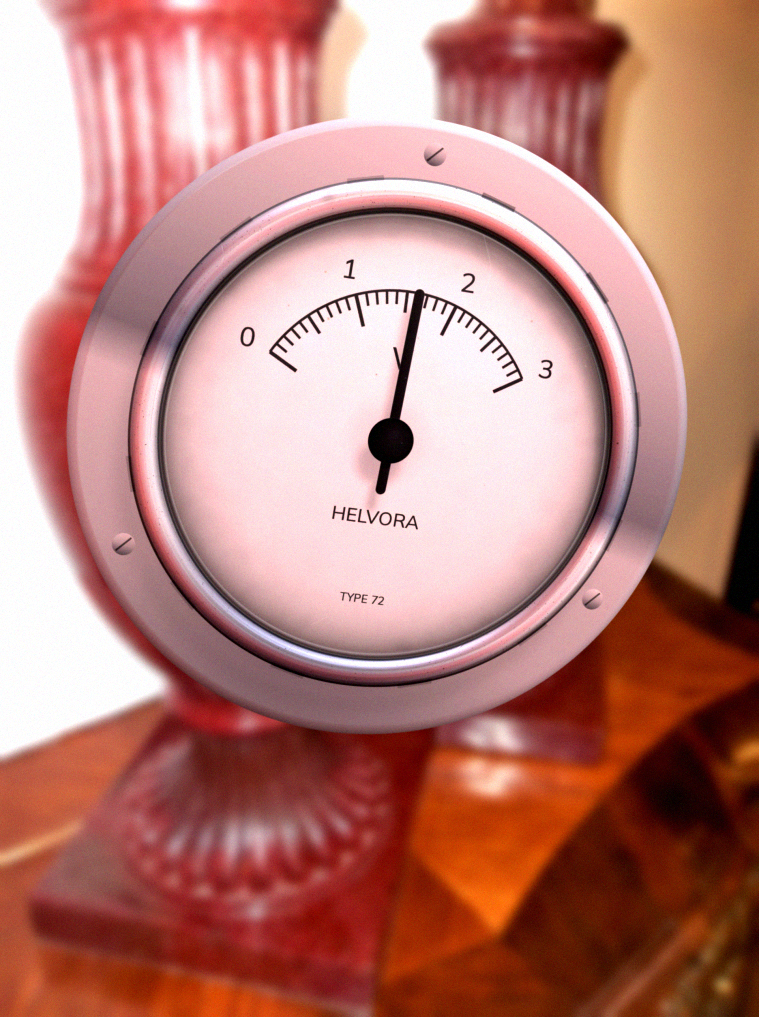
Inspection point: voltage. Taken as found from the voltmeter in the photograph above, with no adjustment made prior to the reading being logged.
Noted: 1.6 V
